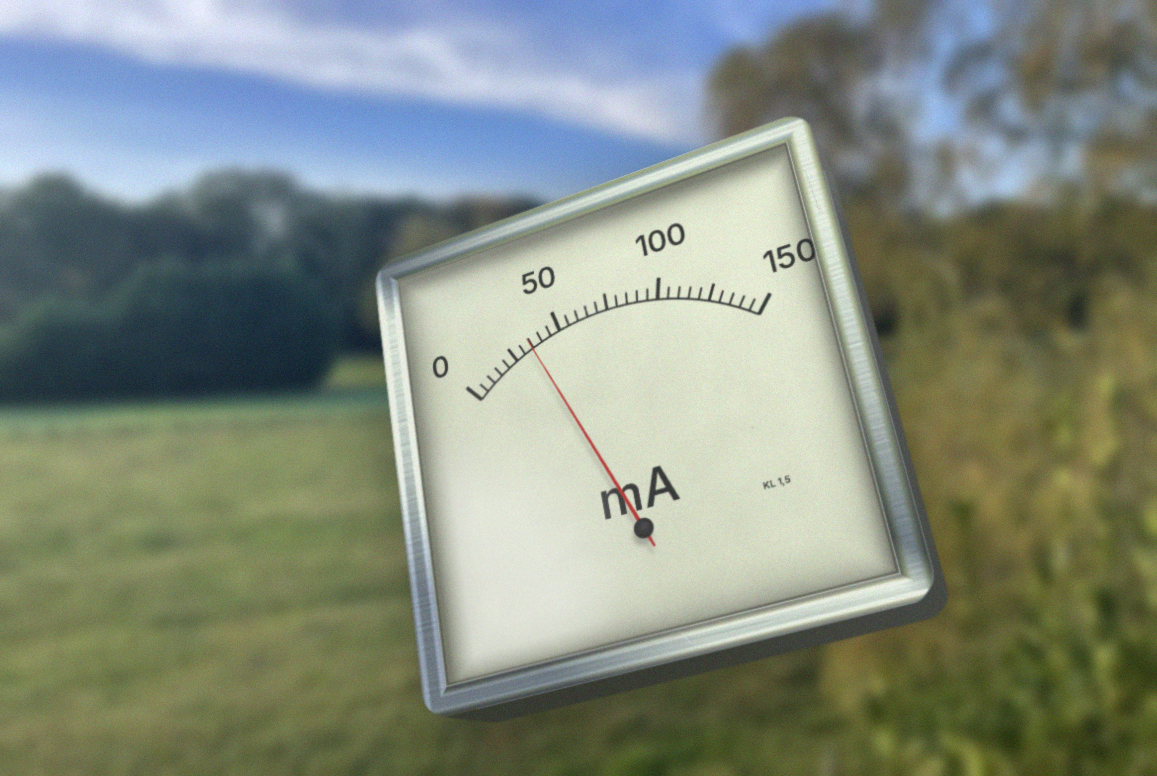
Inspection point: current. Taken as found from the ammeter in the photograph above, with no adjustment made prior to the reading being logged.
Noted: 35 mA
